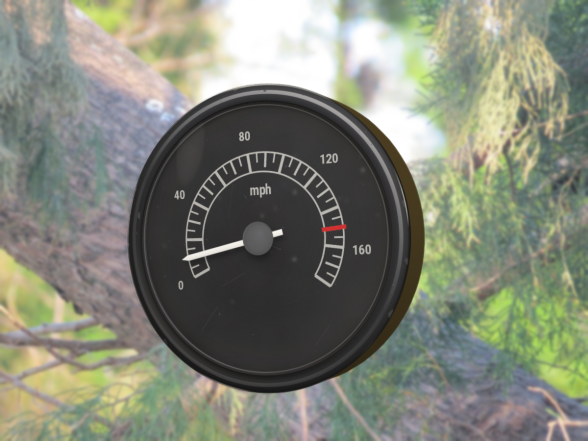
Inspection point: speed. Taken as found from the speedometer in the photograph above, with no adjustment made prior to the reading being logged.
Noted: 10 mph
